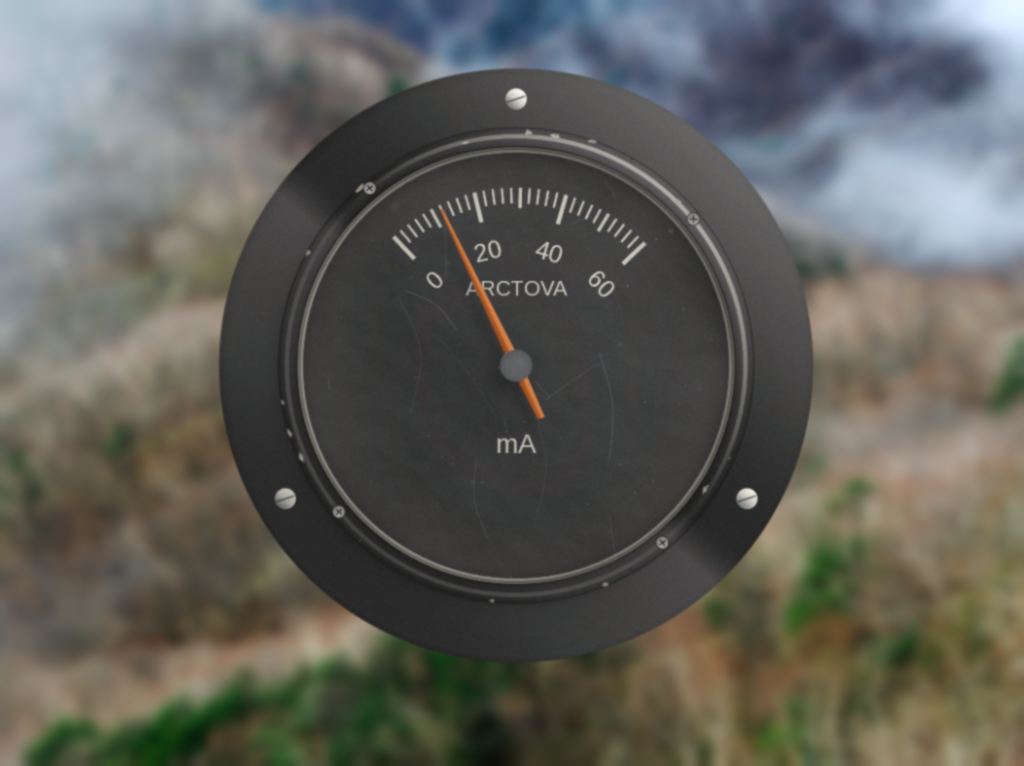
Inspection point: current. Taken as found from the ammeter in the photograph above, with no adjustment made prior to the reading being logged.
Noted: 12 mA
